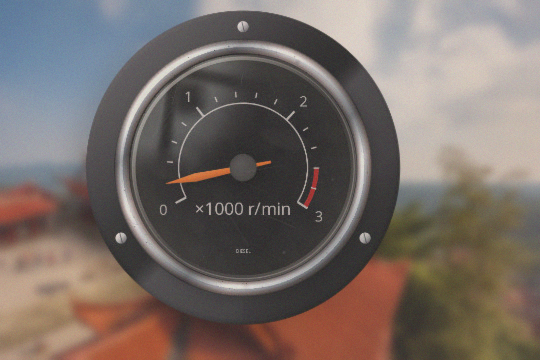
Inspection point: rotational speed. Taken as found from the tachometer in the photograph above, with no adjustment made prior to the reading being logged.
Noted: 200 rpm
